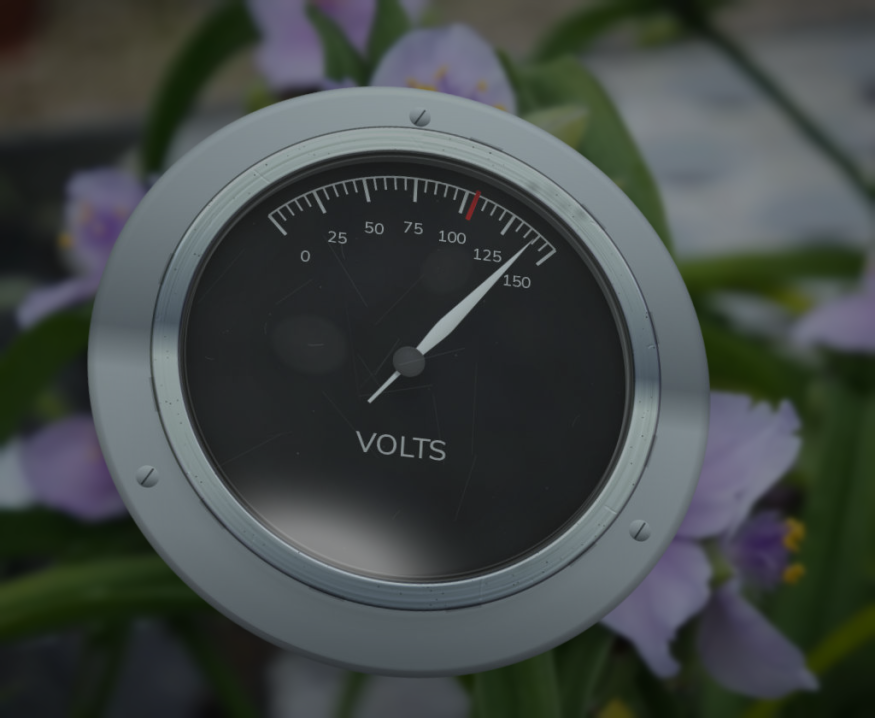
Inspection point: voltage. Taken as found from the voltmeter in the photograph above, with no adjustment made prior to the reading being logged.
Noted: 140 V
